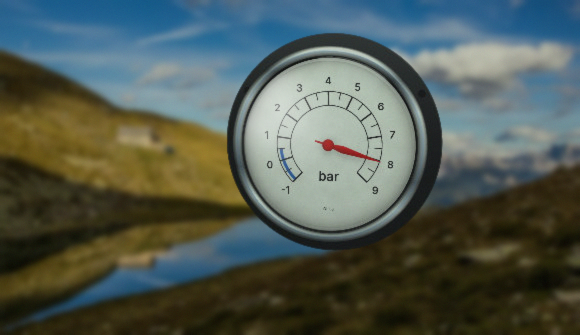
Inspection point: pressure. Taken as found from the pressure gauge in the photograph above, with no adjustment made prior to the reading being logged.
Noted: 8 bar
